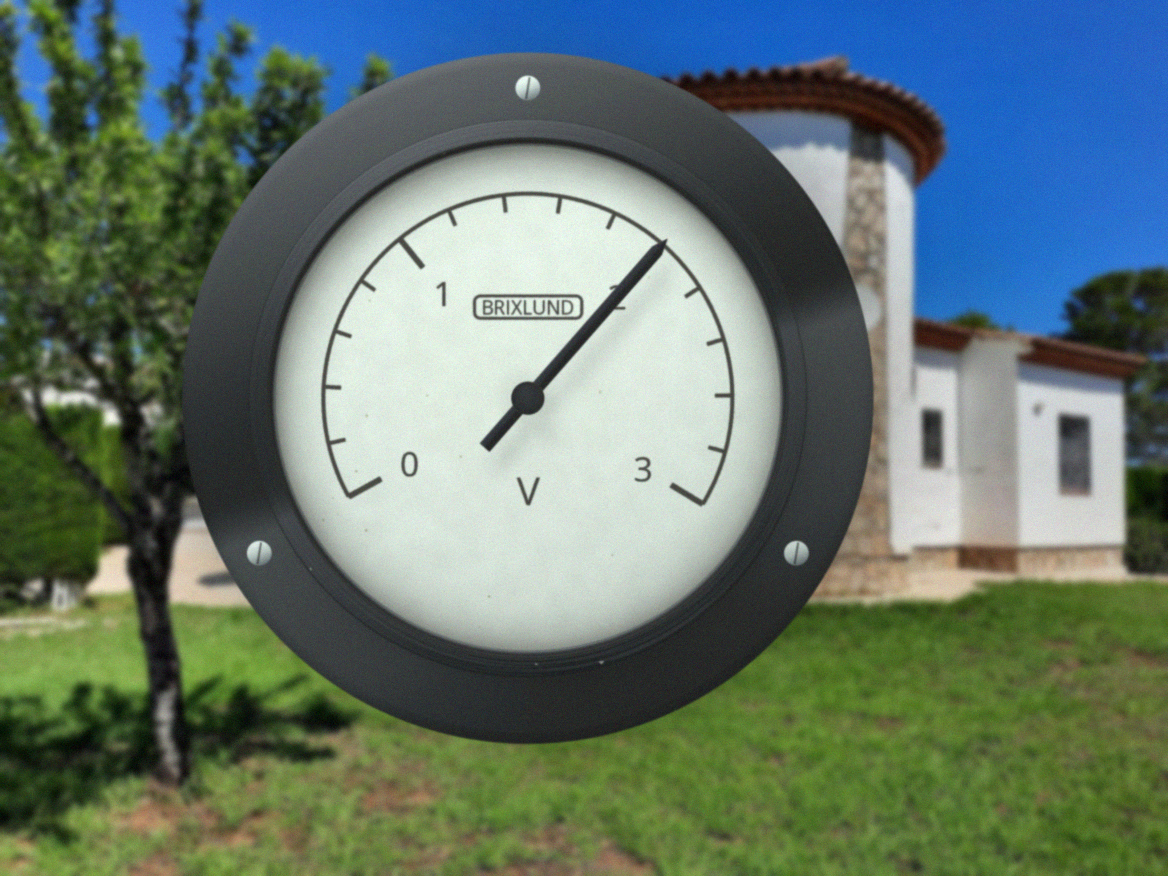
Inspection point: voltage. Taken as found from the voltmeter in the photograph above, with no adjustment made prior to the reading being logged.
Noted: 2 V
